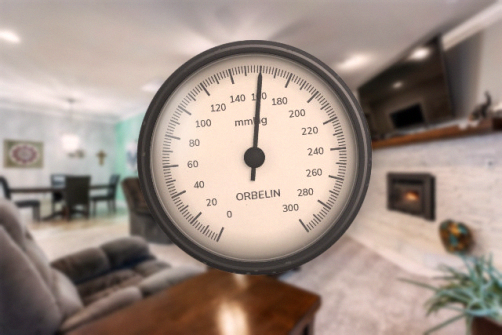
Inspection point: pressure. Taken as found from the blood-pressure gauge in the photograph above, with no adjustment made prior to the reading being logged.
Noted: 160 mmHg
